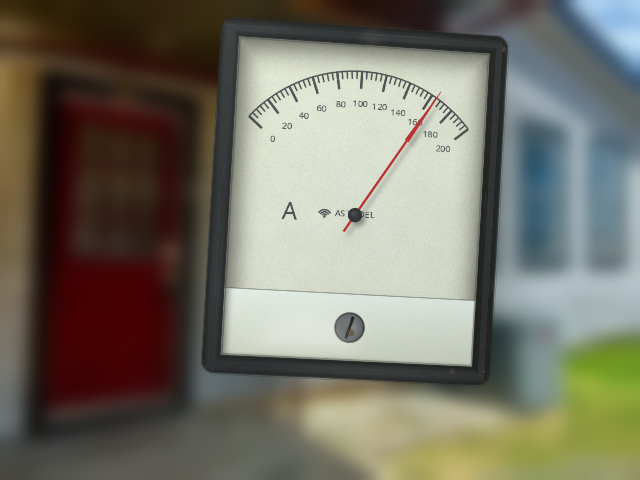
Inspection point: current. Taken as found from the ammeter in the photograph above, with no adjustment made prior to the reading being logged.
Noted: 164 A
